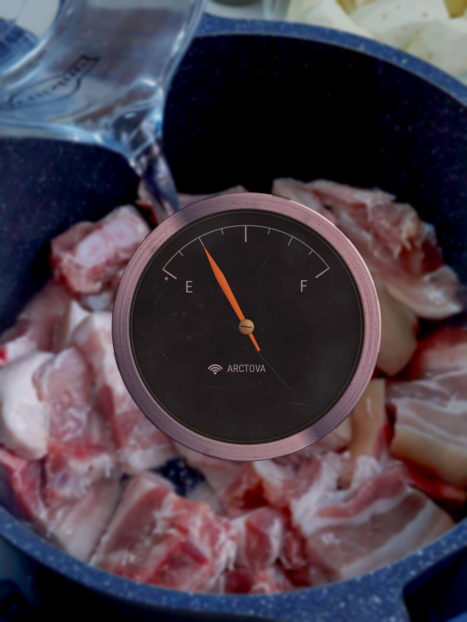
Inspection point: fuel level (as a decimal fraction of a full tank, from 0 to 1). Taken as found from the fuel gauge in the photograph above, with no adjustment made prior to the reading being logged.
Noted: 0.25
